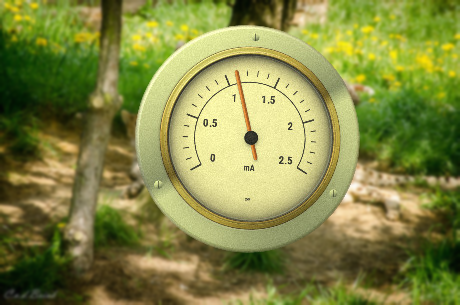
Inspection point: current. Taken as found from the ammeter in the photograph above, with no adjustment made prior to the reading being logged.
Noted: 1.1 mA
